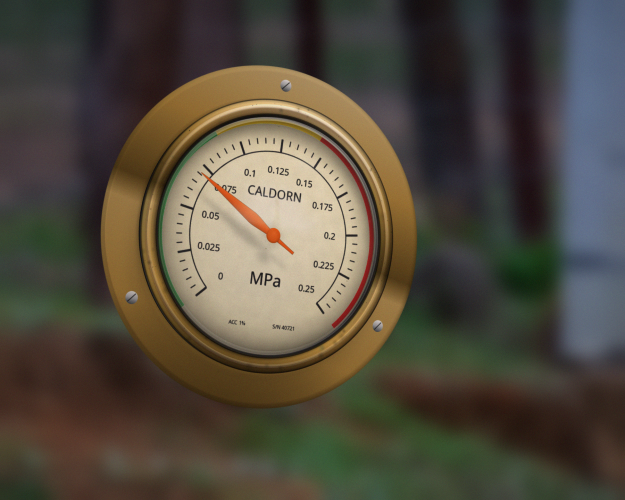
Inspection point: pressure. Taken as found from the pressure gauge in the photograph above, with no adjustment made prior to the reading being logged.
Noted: 0.07 MPa
